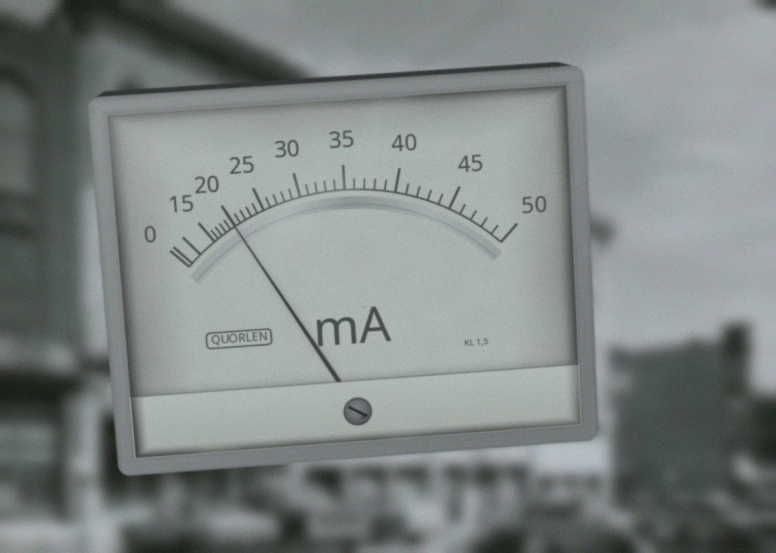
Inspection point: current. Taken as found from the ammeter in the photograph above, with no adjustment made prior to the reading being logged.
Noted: 20 mA
